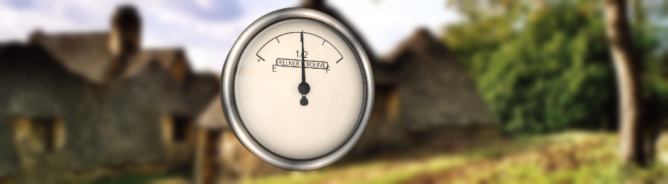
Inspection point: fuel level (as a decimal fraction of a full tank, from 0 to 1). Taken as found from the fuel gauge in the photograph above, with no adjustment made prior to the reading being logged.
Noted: 0.5
